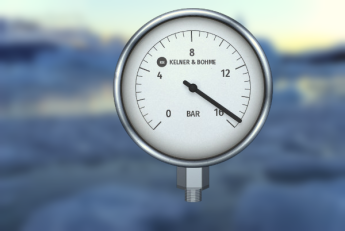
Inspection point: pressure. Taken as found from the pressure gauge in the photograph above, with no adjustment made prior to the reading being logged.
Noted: 15.5 bar
